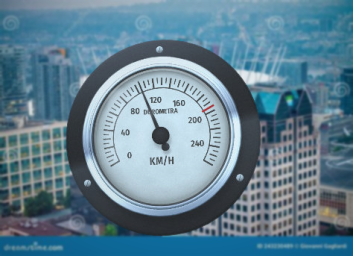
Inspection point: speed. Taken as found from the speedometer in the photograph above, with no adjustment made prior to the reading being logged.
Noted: 105 km/h
